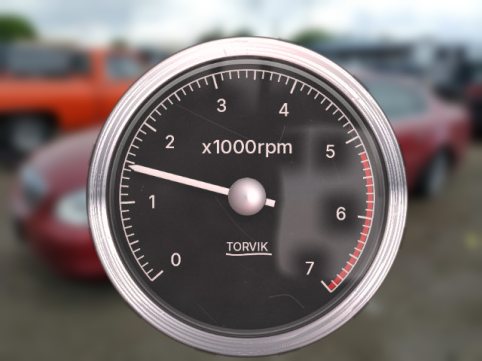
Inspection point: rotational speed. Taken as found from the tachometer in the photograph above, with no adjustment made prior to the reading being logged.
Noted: 1450 rpm
